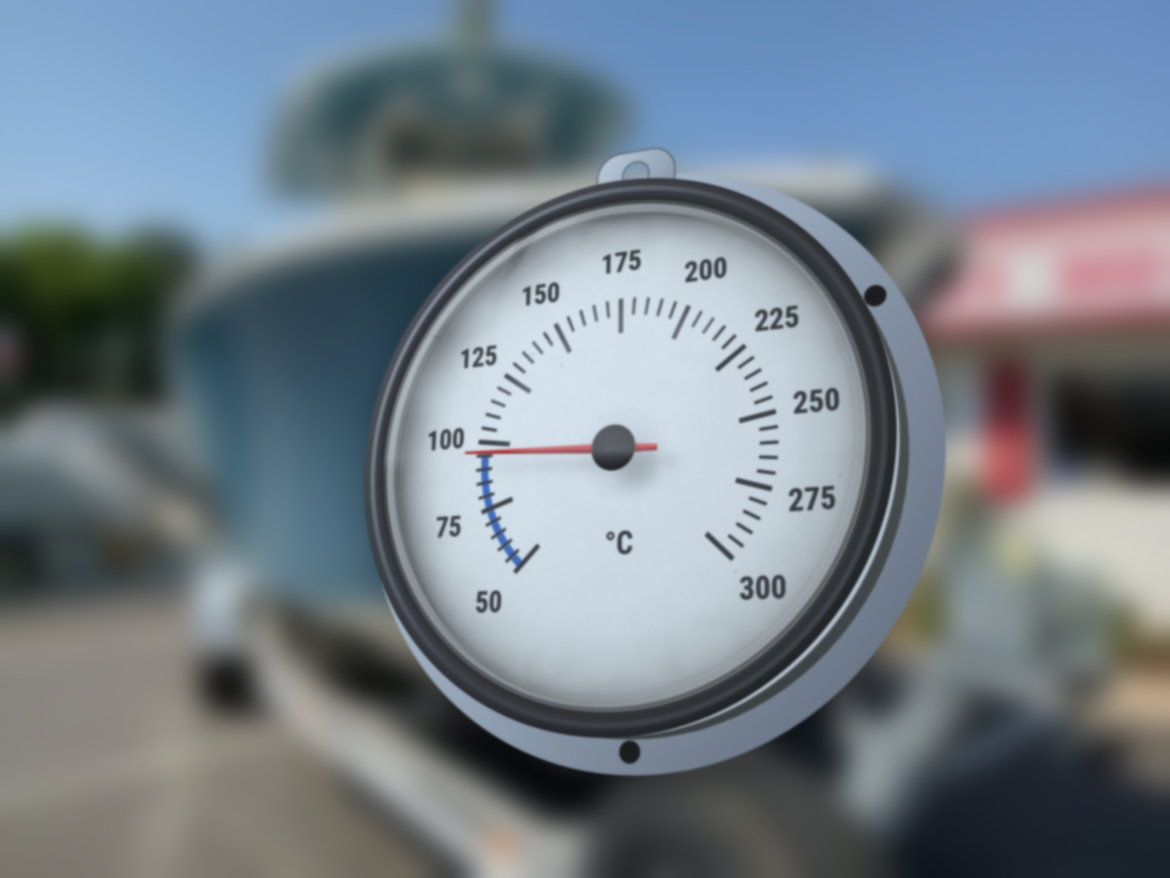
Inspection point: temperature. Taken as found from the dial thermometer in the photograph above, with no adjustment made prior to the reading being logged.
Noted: 95 °C
